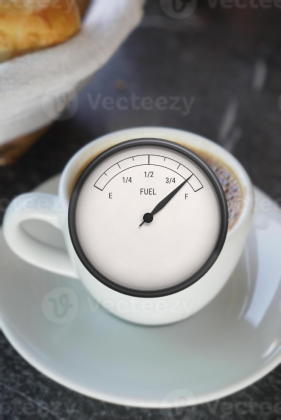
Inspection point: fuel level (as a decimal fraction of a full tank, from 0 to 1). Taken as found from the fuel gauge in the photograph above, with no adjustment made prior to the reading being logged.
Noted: 0.875
